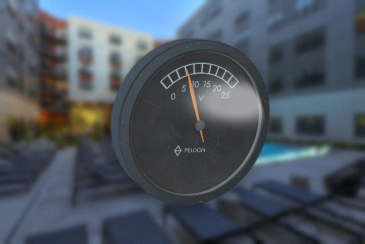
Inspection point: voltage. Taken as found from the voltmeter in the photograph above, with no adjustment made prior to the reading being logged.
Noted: 7.5 V
